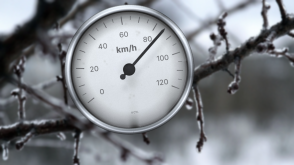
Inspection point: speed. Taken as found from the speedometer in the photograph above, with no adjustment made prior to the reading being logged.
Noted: 85 km/h
